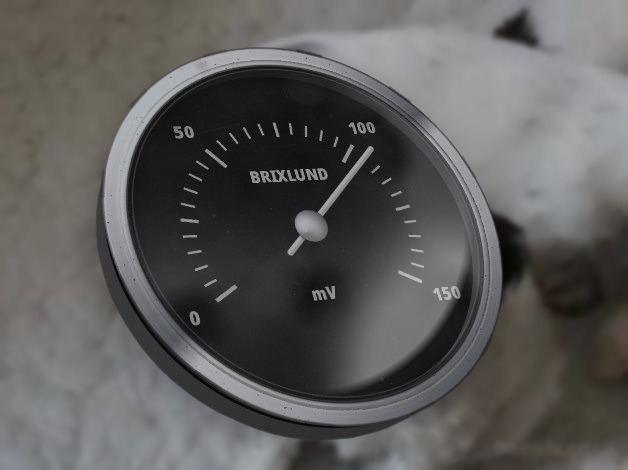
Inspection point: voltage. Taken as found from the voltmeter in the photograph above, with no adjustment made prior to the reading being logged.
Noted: 105 mV
